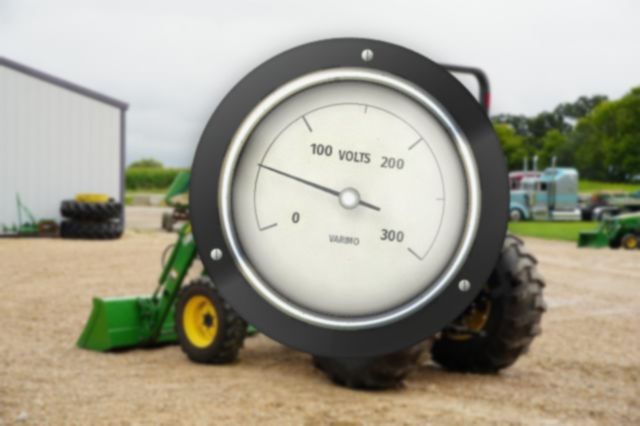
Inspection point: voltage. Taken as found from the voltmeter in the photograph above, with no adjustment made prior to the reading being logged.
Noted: 50 V
